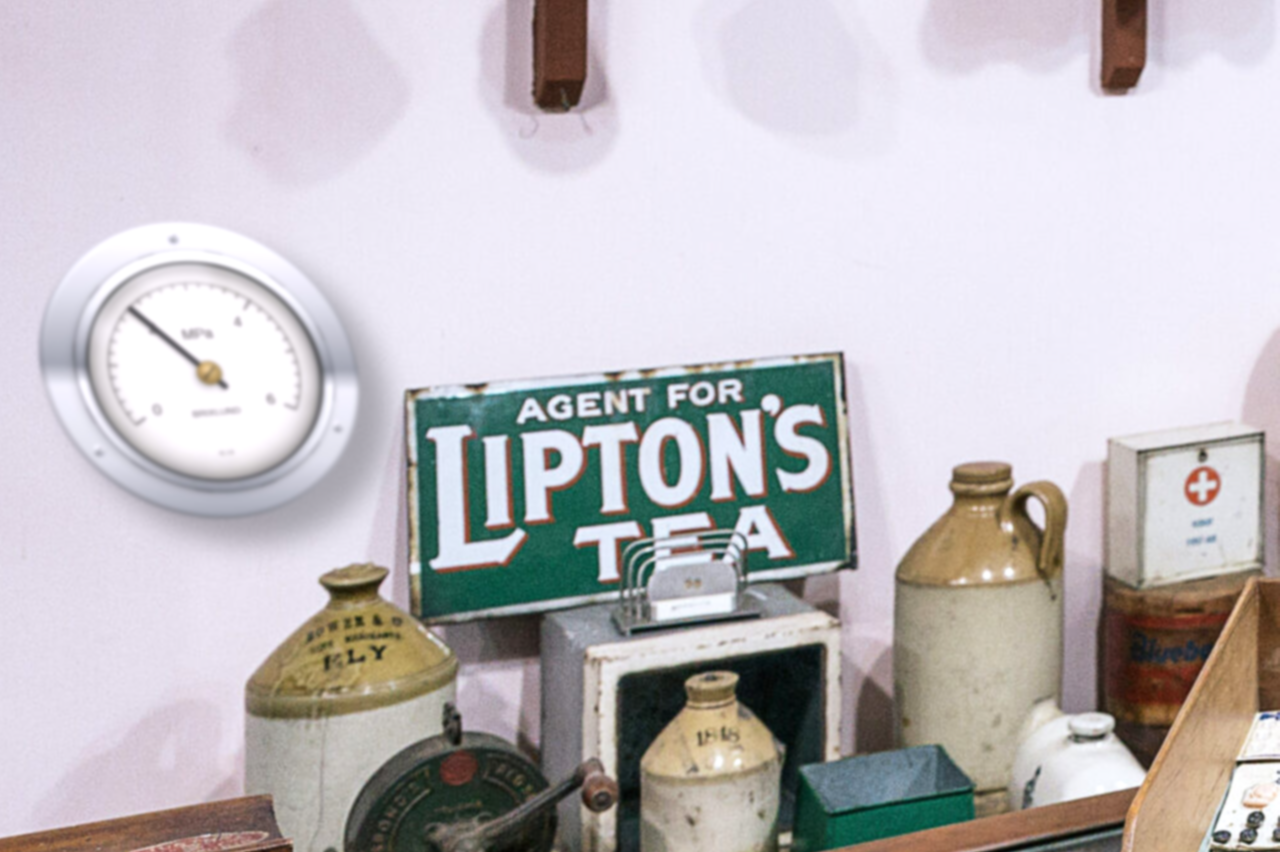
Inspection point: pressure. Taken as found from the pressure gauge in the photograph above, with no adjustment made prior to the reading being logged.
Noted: 2 MPa
